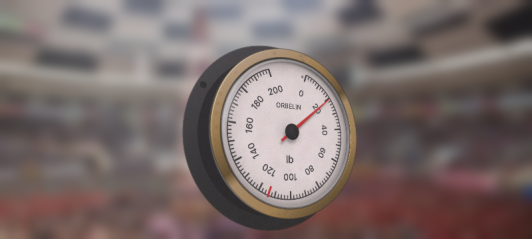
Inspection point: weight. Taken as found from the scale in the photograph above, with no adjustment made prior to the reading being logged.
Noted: 20 lb
